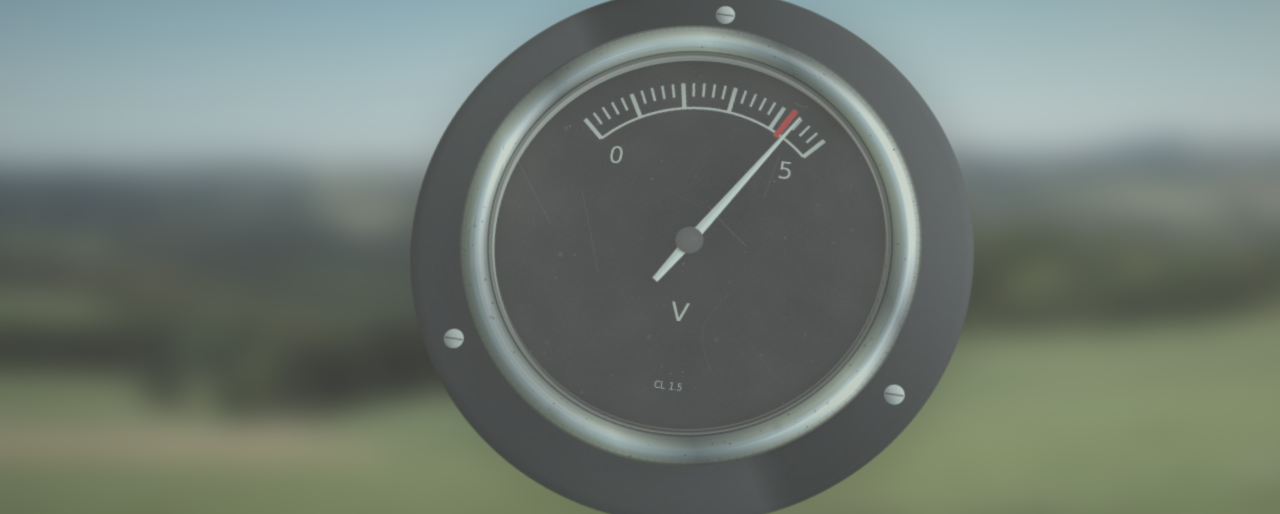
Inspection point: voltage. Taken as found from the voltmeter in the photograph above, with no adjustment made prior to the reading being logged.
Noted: 4.4 V
